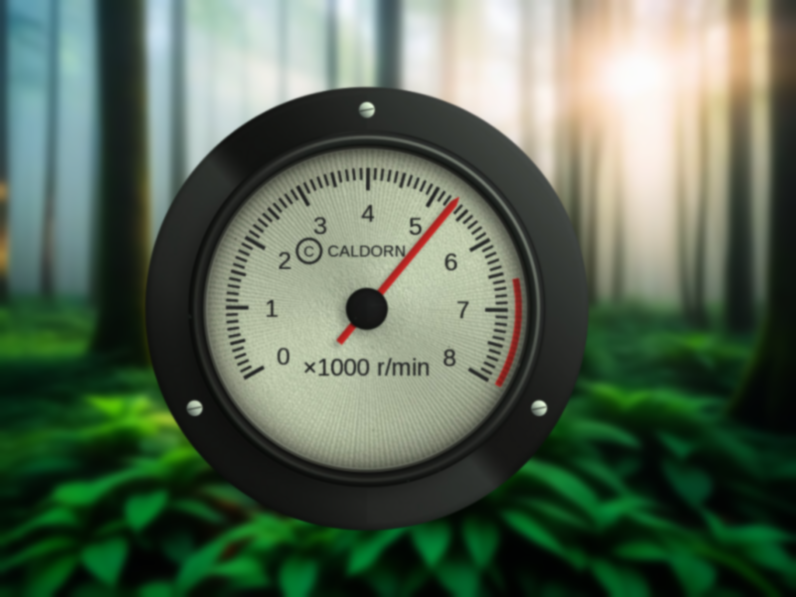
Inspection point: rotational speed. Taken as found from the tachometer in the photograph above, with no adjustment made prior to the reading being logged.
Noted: 5300 rpm
